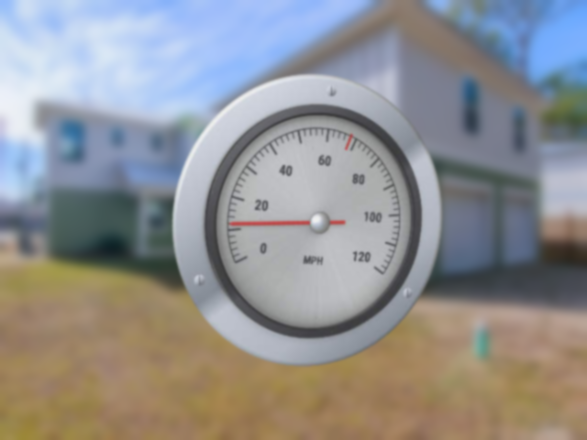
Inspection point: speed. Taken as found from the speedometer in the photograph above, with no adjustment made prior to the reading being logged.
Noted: 12 mph
